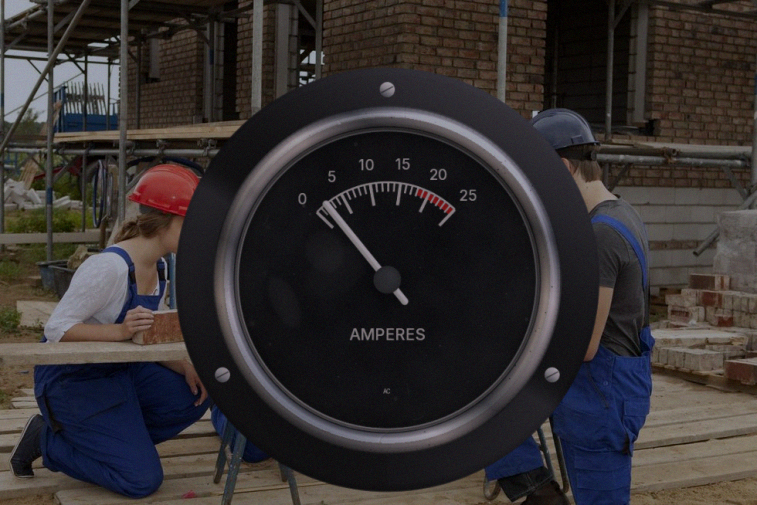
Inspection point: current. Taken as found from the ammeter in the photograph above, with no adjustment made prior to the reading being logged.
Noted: 2 A
